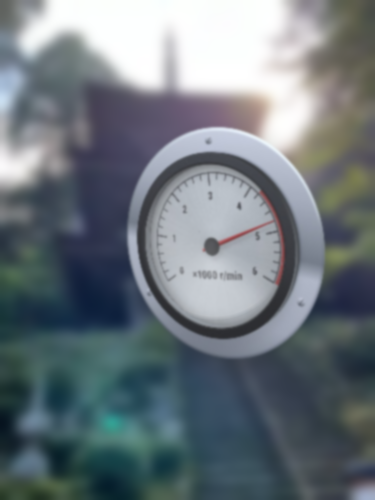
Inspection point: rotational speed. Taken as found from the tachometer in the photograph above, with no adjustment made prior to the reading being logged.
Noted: 4800 rpm
